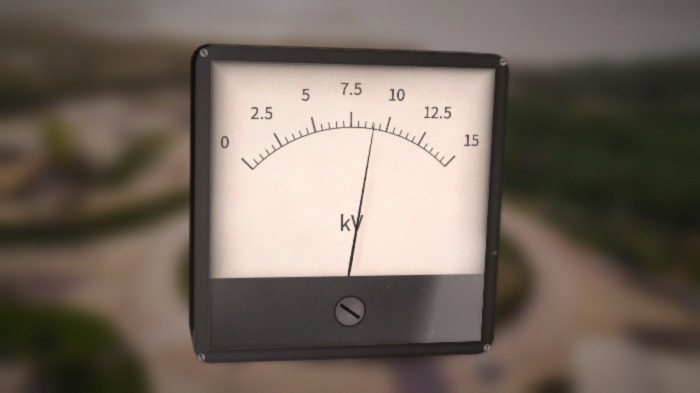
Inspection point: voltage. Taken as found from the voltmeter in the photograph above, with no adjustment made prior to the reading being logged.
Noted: 9 kV
